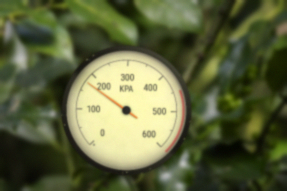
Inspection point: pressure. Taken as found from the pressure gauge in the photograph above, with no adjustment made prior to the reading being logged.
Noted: 175 kPa
